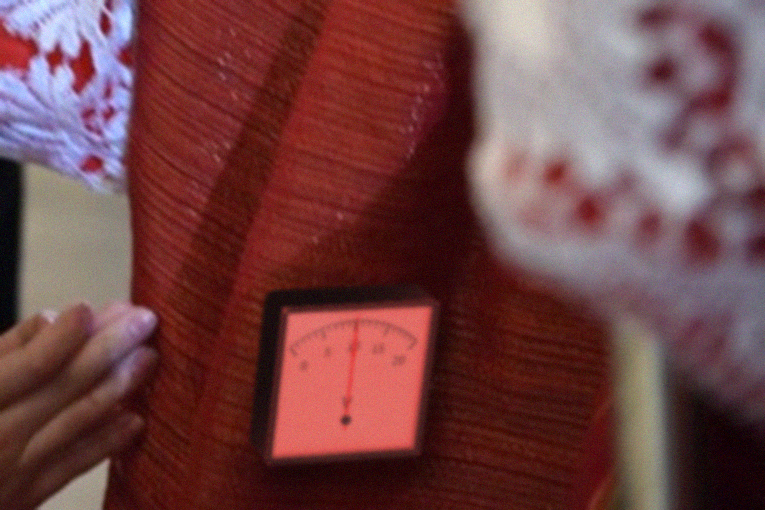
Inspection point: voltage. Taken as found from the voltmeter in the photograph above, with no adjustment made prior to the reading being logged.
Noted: 10 V
